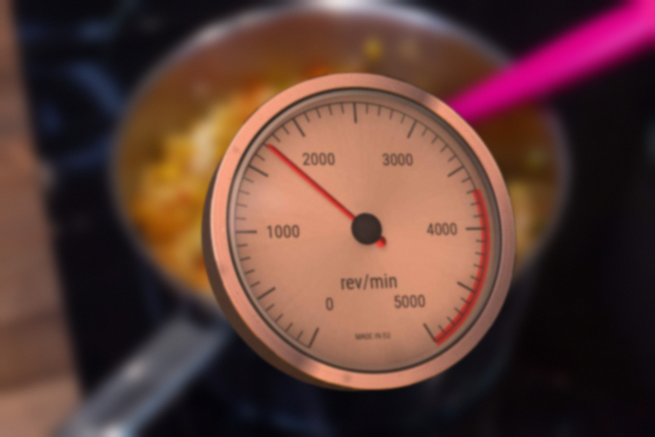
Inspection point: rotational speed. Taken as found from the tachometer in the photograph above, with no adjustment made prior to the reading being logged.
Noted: 1700 rpm
